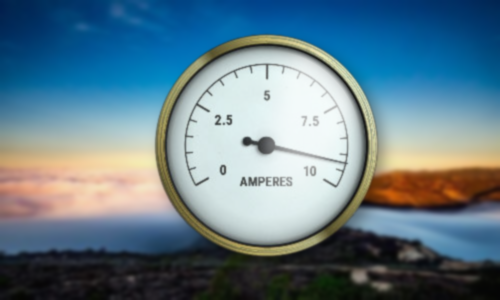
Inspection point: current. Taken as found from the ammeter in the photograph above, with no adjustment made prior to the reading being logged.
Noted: 9.25 A
